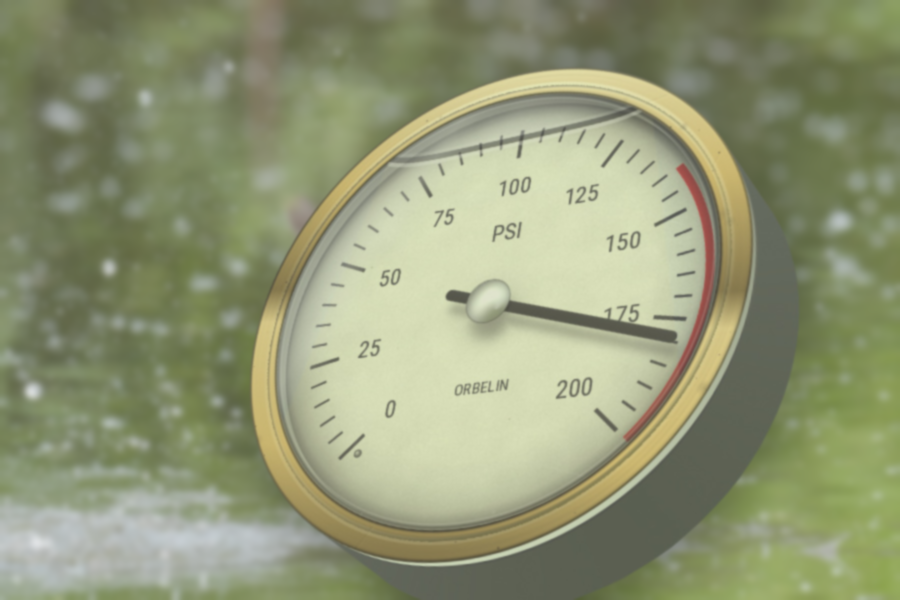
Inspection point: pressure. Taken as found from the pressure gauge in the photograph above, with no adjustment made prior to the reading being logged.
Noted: 180 psi
